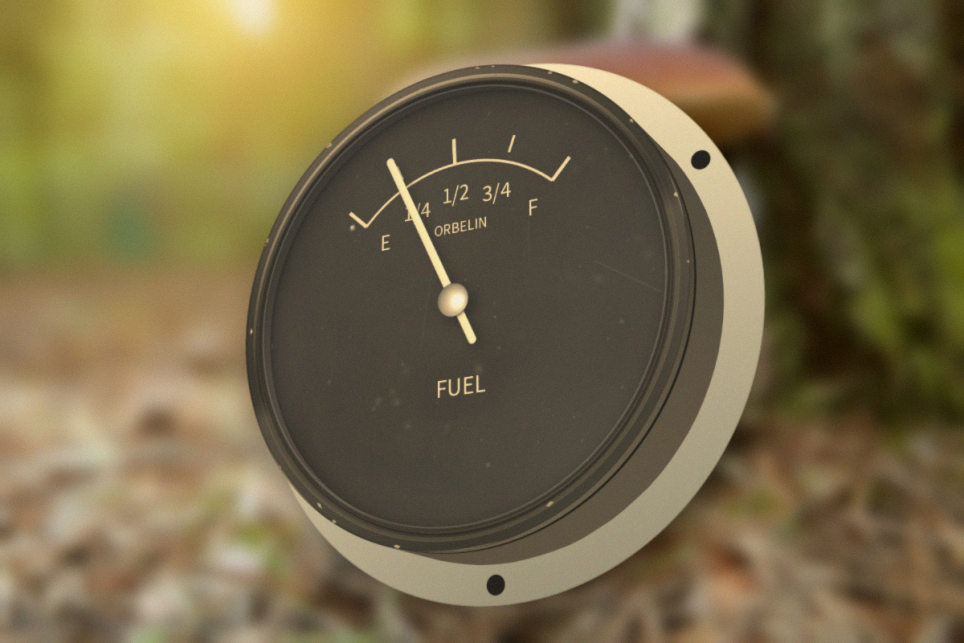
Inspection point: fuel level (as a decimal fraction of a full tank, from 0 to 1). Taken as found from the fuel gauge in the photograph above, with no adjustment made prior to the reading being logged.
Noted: 0.25
